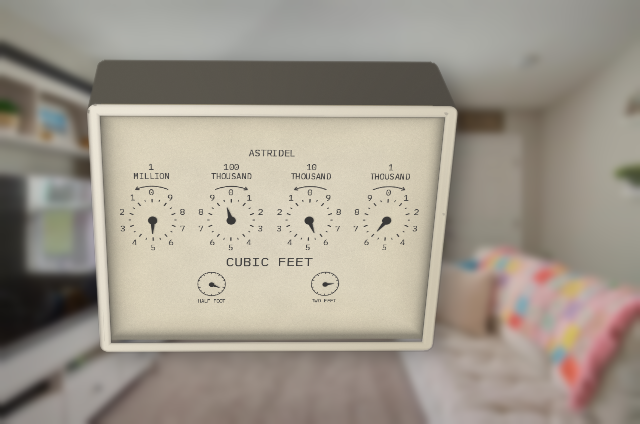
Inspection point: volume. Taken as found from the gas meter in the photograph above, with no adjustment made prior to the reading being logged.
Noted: 495600 ft³
